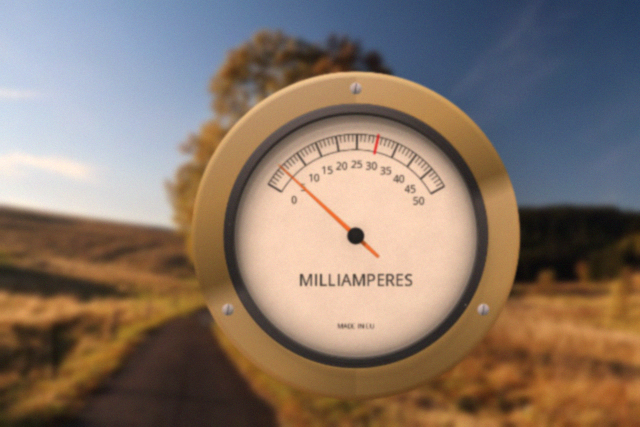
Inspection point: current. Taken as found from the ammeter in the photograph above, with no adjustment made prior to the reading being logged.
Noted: 5 mA
